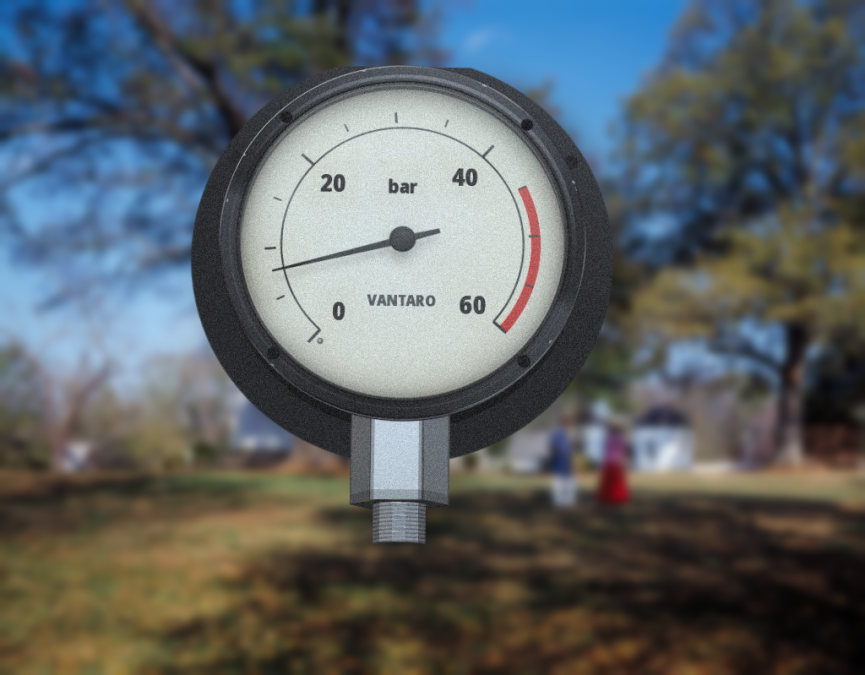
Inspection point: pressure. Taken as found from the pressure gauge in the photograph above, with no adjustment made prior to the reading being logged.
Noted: 7.5 bar
